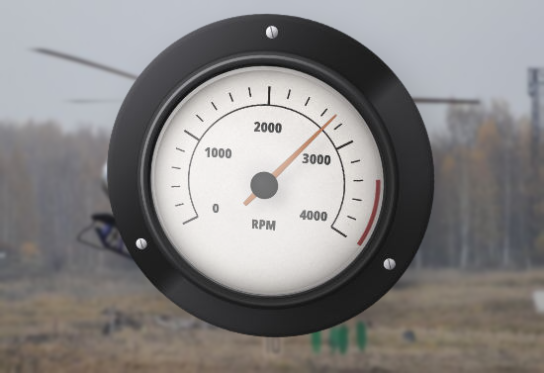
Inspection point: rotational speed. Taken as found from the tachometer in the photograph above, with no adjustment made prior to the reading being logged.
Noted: 2700 rpm
